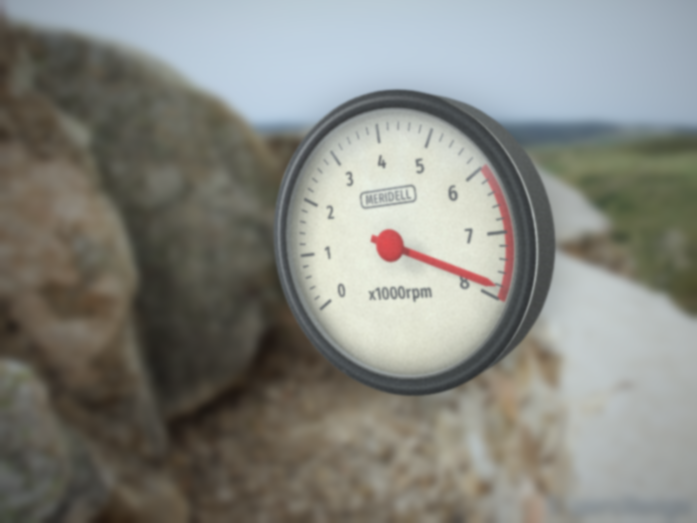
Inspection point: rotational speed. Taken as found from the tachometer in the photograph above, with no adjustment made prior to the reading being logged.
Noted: 7800 rpm
